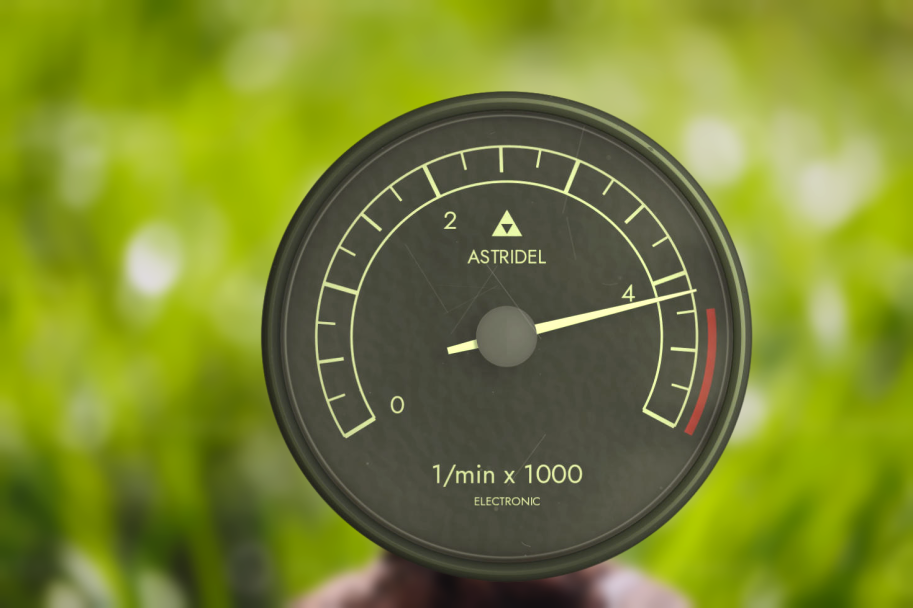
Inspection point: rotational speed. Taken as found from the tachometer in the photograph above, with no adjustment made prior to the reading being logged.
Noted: 4125 rpm
